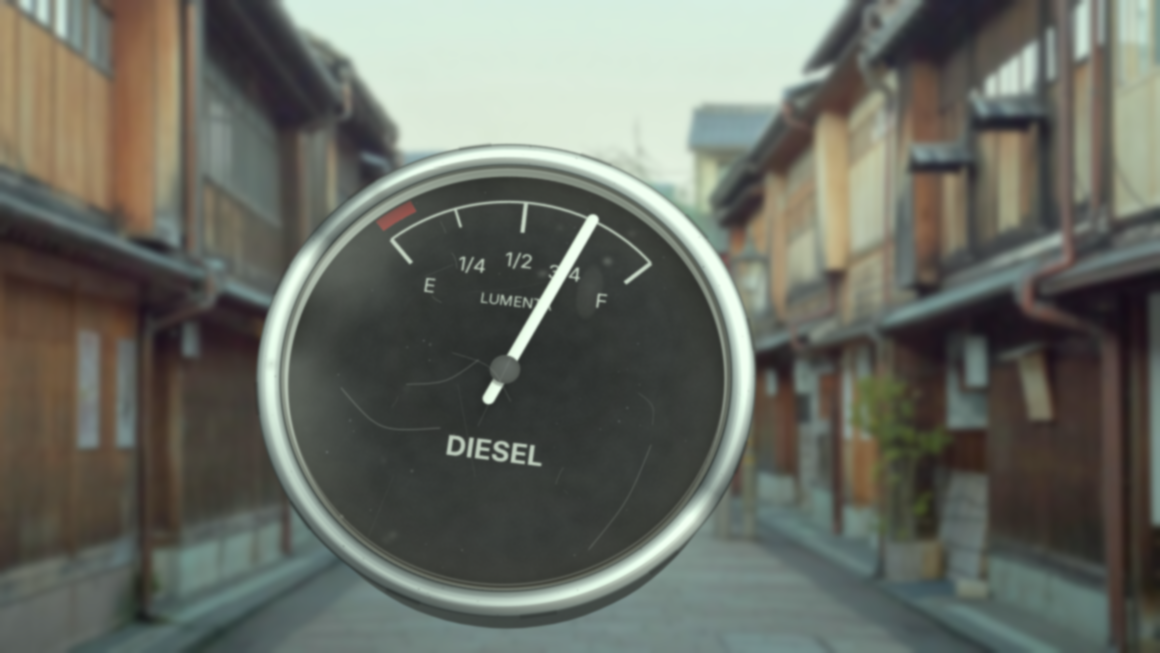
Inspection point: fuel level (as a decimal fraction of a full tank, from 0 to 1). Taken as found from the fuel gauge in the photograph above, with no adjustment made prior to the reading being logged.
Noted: 0.75
